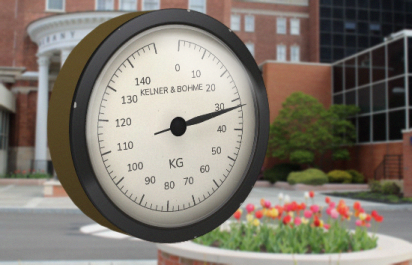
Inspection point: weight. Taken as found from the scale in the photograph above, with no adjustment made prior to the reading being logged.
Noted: 32 kg
